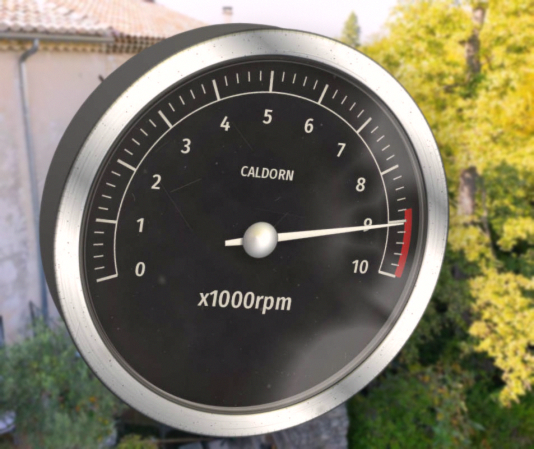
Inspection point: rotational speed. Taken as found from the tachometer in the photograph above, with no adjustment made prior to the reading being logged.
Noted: 9000 rpm
